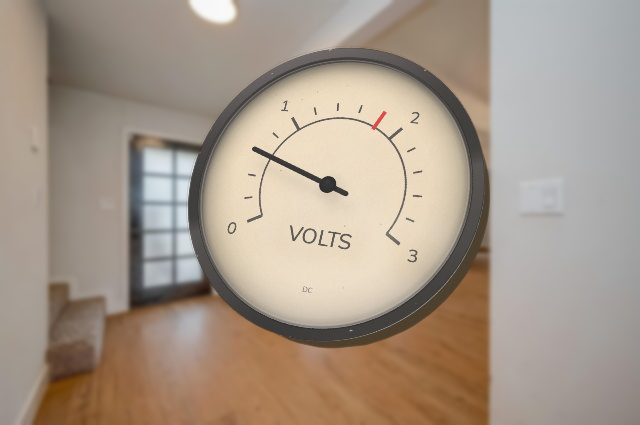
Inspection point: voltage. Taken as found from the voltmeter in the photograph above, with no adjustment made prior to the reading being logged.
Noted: 0.6 V
